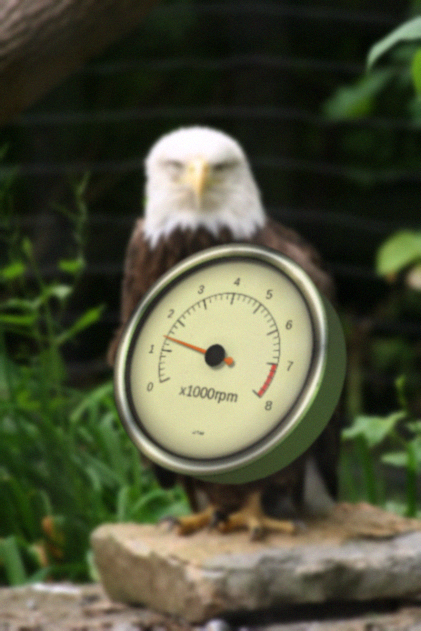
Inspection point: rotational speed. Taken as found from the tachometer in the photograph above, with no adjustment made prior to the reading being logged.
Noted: 1400 rpm
